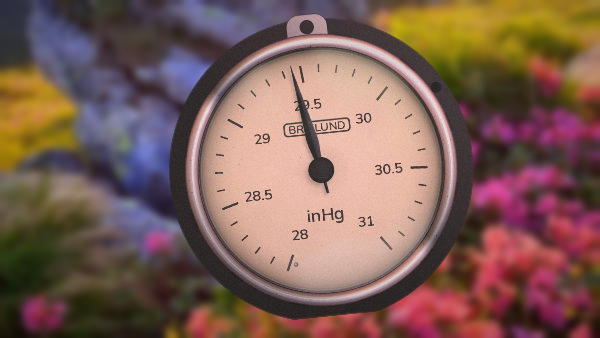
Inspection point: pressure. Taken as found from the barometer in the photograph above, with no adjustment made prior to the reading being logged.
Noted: 29.45 inHg
